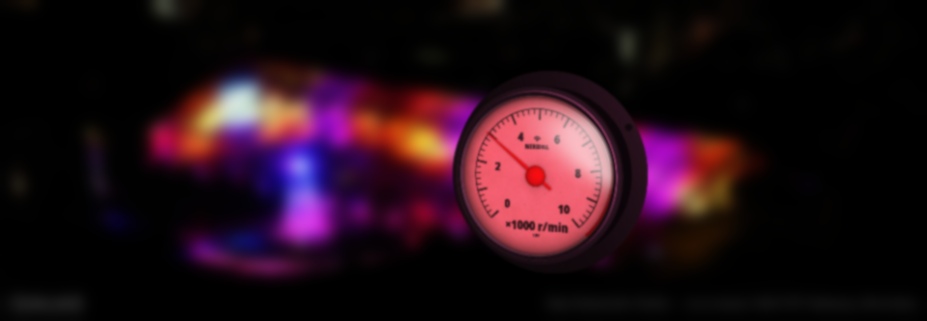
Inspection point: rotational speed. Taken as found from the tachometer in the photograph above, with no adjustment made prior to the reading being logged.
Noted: 3000 rpm
